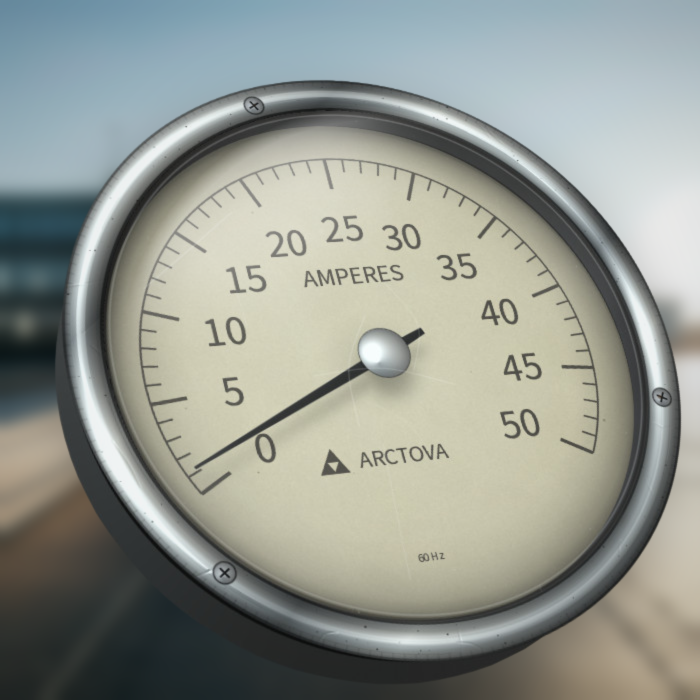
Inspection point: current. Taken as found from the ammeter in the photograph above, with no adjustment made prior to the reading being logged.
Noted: 1 A
